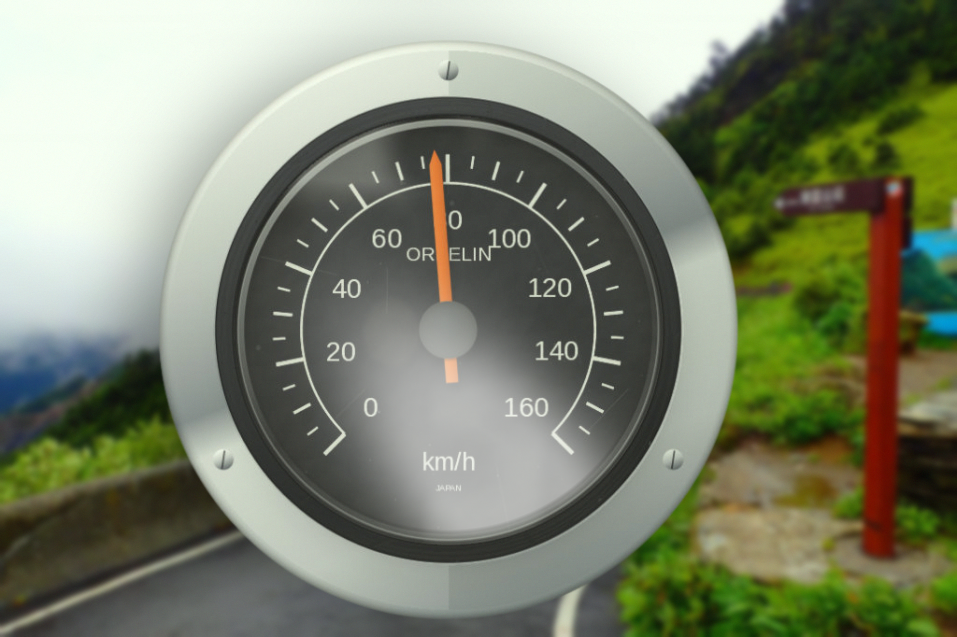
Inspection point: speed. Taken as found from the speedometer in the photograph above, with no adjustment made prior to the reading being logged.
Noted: 77.5 km/h
